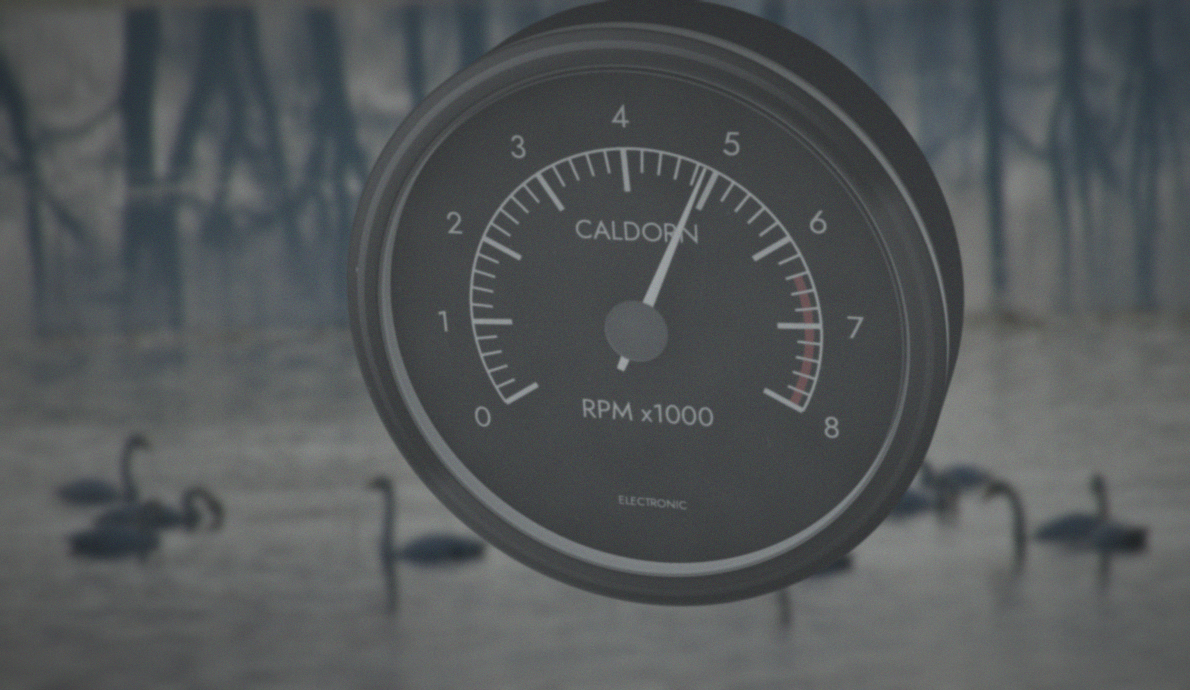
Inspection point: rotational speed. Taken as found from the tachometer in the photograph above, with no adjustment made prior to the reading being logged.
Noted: 4900 rpm
